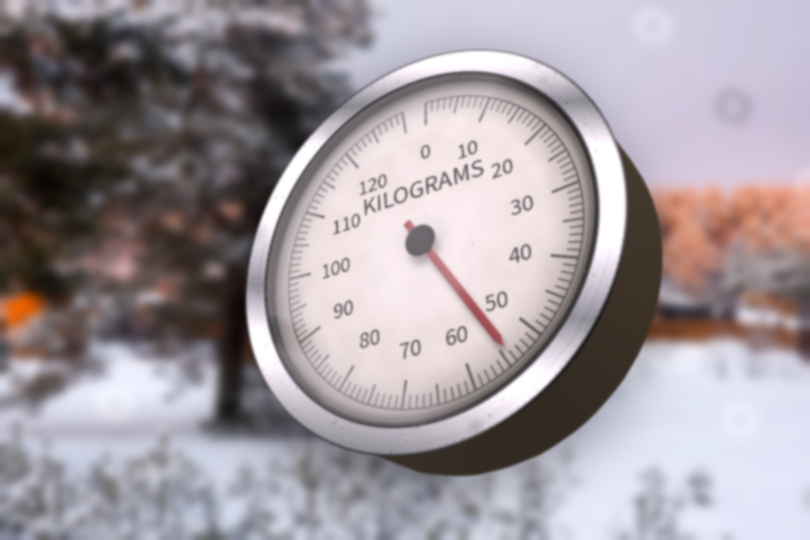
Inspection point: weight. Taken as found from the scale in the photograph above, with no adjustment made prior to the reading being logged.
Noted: 54 kg
